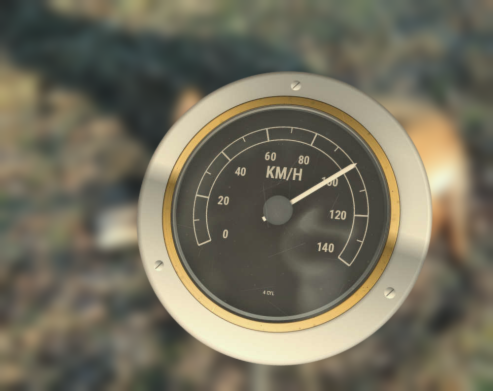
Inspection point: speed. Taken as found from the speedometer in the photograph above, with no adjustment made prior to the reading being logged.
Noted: 100 km/h
